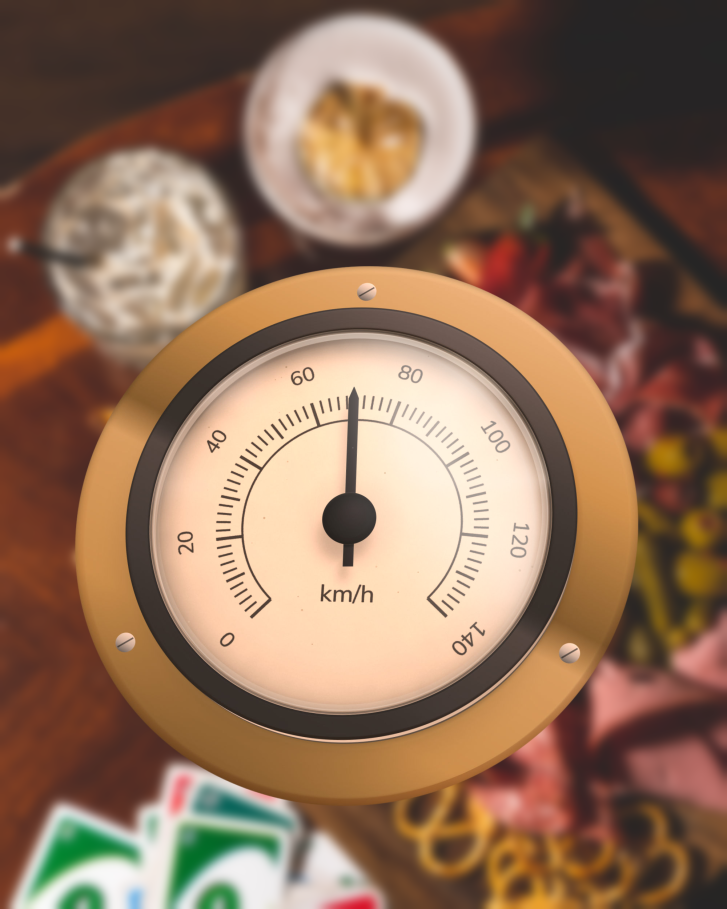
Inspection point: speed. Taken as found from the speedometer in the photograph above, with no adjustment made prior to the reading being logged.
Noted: 70 km/h
